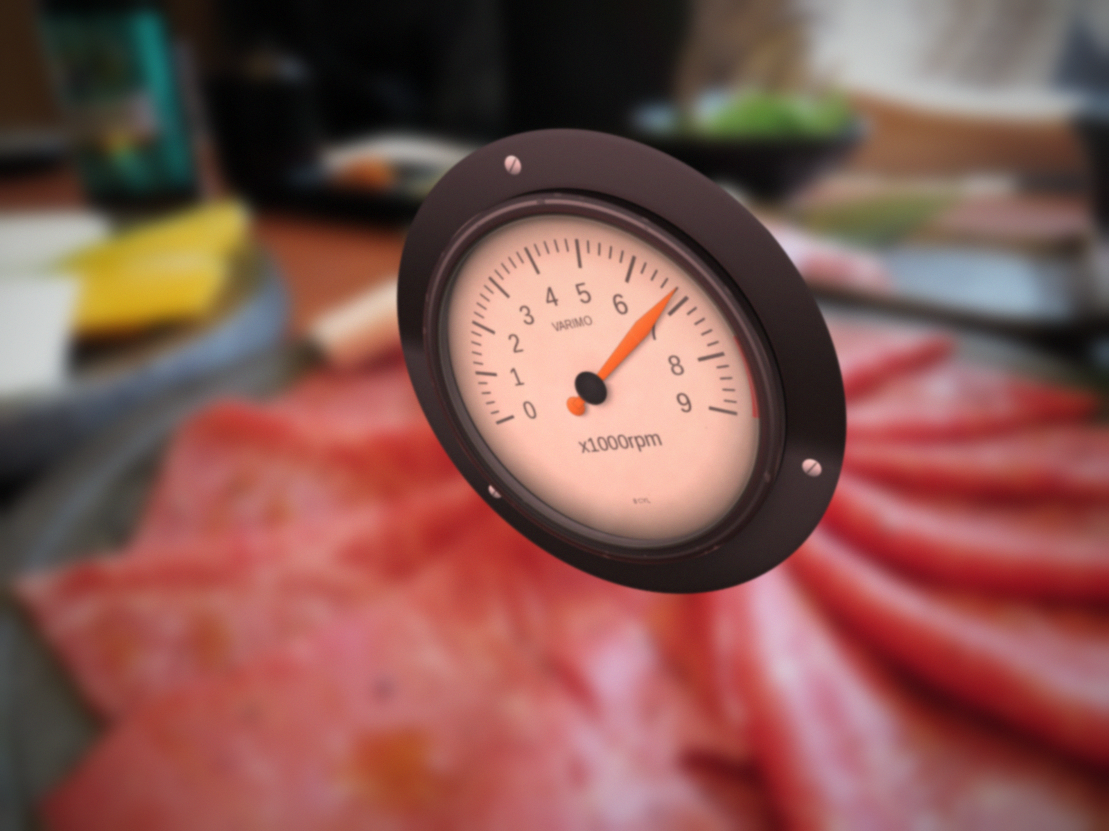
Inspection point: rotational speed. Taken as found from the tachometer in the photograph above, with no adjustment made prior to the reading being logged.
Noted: 6800 rpm
